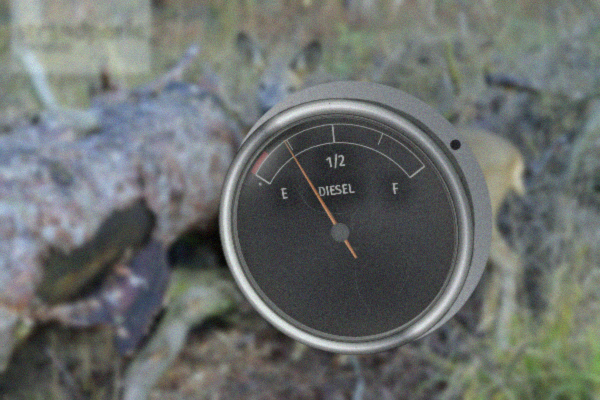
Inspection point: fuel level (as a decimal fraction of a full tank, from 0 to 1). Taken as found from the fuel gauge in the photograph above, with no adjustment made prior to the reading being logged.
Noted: 0.25
